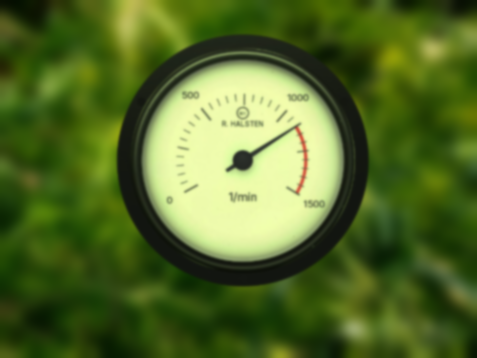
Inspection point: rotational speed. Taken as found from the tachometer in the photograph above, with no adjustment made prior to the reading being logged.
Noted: 1100 rpm
